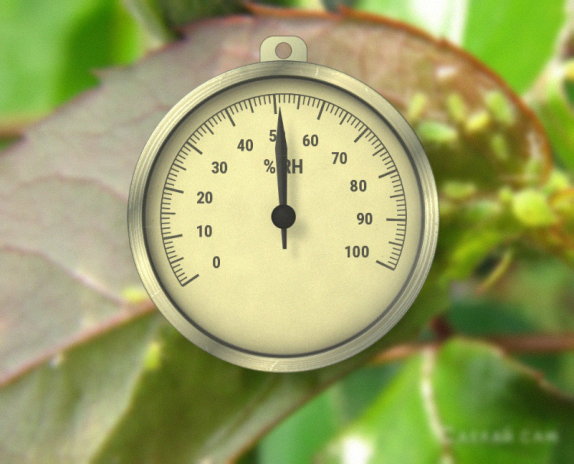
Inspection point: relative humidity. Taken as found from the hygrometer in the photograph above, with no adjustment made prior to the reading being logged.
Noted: 51 %
